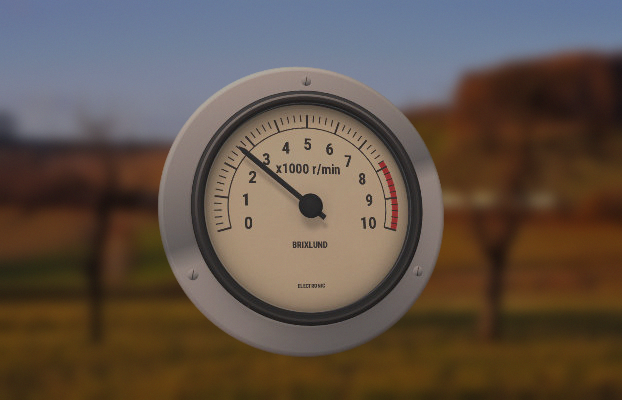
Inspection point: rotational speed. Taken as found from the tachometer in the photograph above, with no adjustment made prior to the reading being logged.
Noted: 2600 rpm
